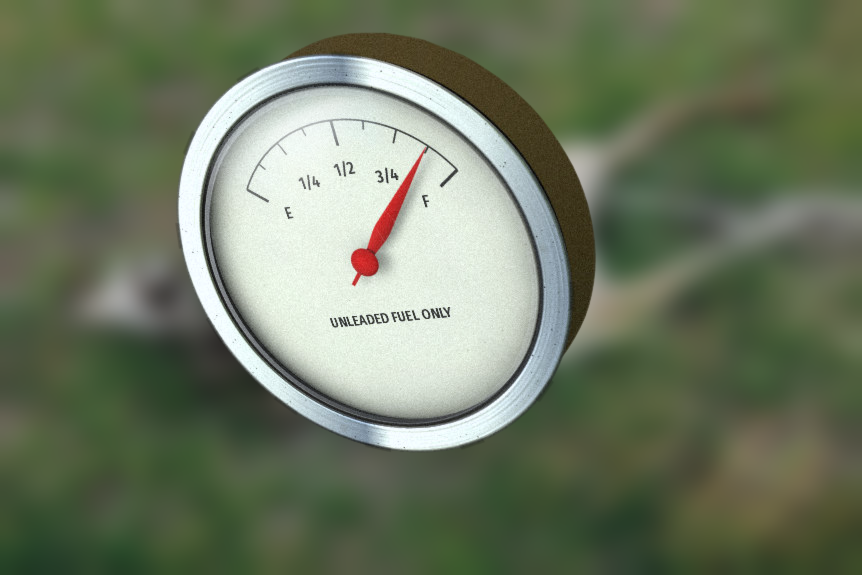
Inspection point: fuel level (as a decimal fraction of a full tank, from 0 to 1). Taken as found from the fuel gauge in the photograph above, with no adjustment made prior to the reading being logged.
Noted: 0.875
